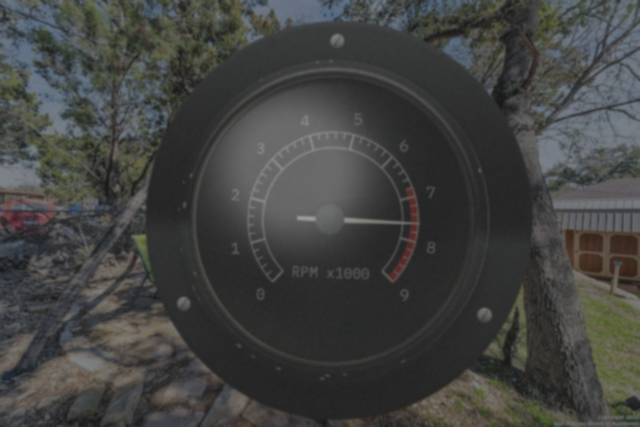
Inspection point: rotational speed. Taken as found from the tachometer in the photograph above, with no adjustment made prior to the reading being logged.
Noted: 7600 rpm
